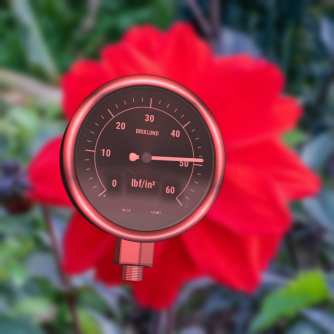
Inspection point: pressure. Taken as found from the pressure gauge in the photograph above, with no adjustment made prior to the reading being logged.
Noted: 49 psi
